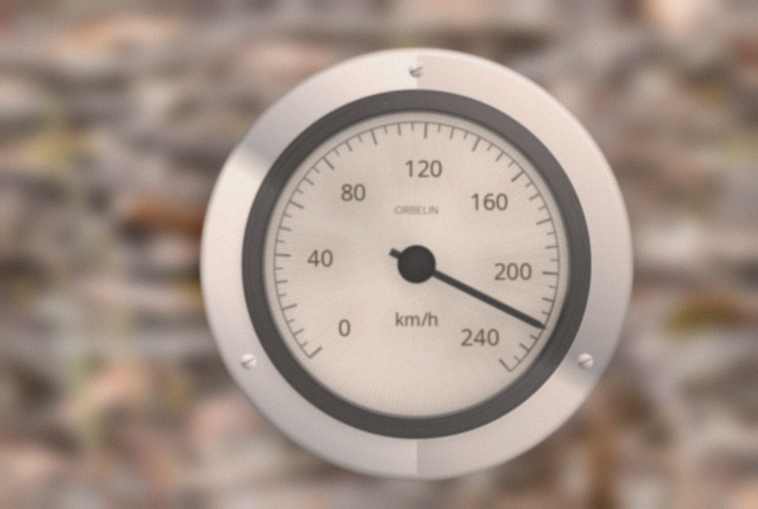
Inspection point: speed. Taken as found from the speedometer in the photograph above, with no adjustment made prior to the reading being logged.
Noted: 220 km/h
